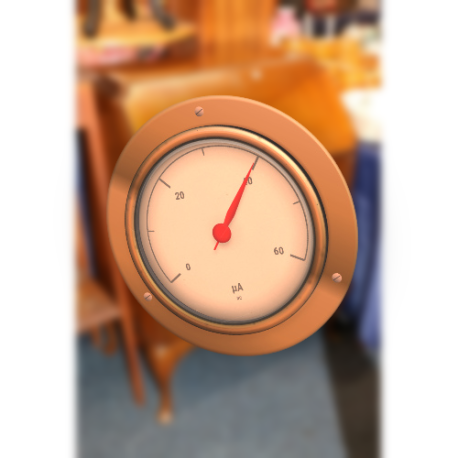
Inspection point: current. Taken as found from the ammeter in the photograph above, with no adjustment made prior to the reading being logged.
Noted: 40 µA
